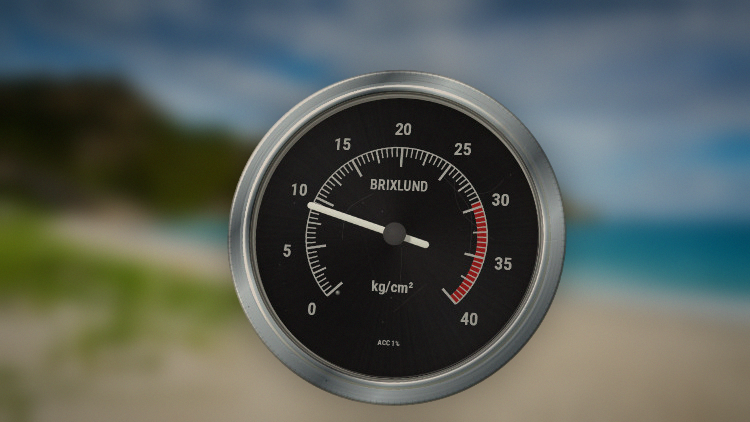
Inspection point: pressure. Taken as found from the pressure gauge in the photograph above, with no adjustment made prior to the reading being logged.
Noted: 9 kg/cm²
